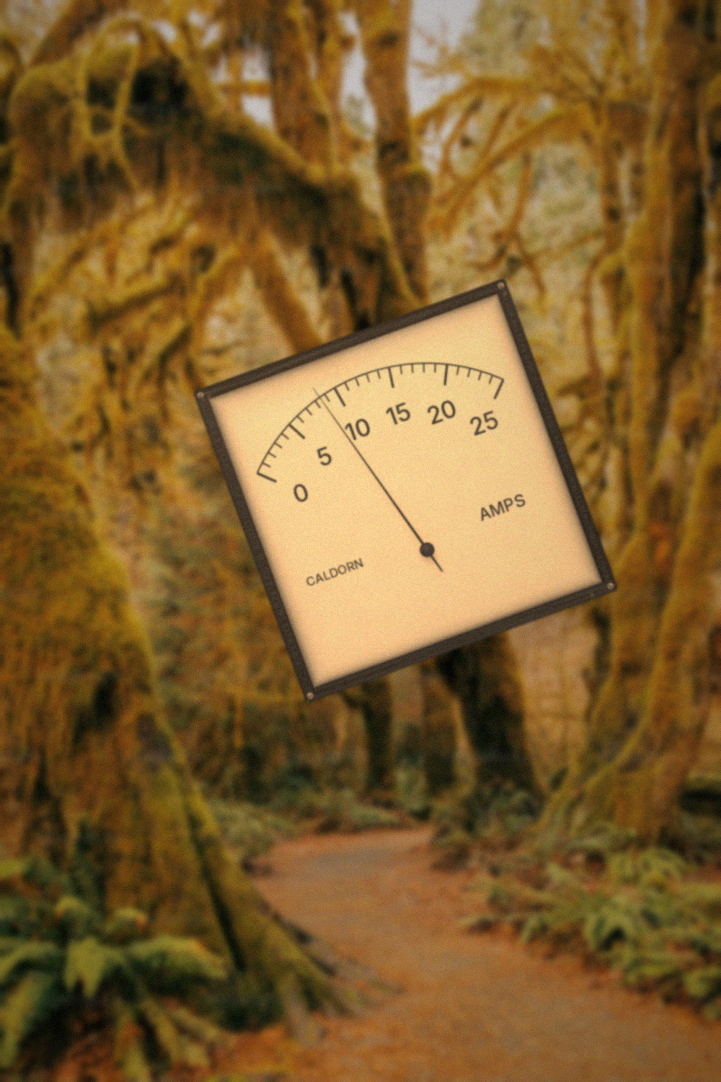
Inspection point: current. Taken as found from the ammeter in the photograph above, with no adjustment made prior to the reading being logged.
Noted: 8.5 A
